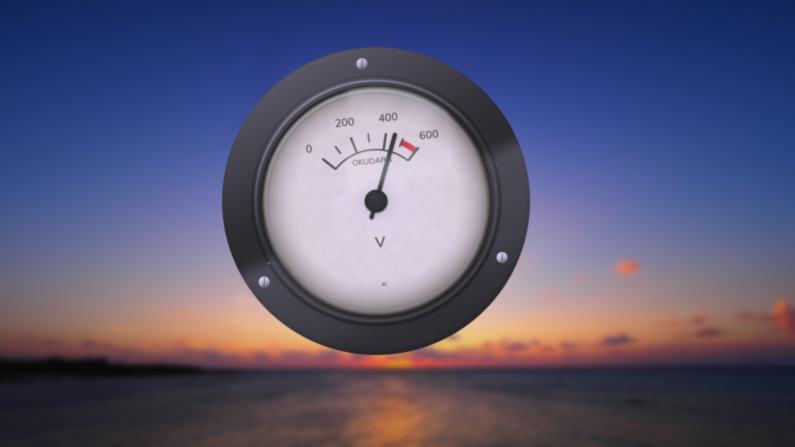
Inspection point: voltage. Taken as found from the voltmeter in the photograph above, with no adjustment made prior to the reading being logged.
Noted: 450 V
